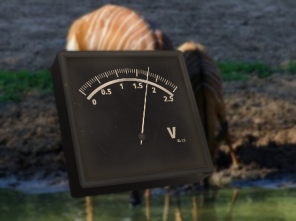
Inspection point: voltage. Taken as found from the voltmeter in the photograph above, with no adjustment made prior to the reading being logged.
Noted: 1.75 V
